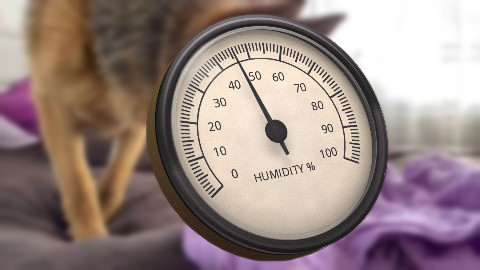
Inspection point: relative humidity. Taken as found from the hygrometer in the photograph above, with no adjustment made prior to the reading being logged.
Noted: 45 %
